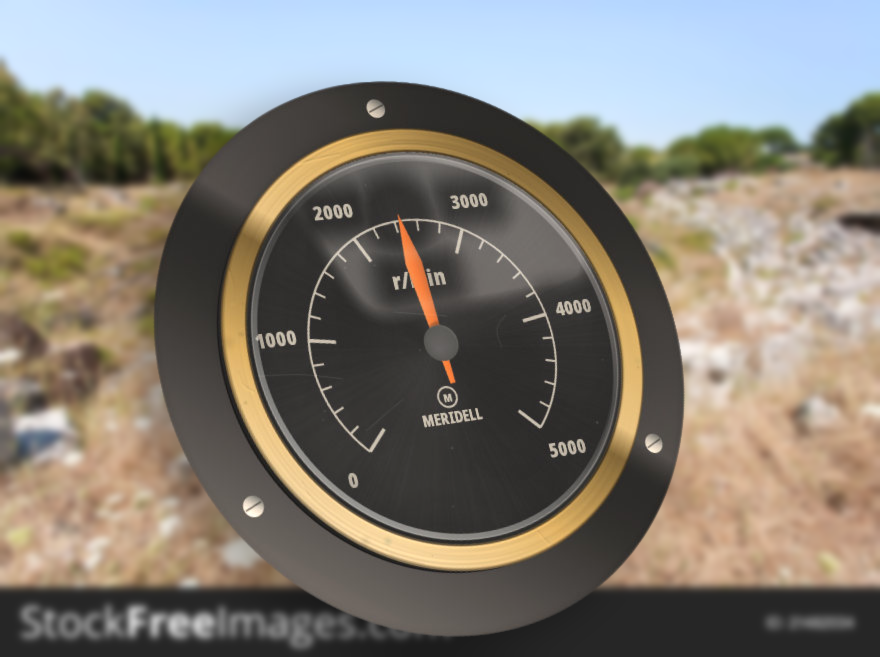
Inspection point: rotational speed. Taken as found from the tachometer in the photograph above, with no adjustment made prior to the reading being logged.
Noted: 2400 rpm
